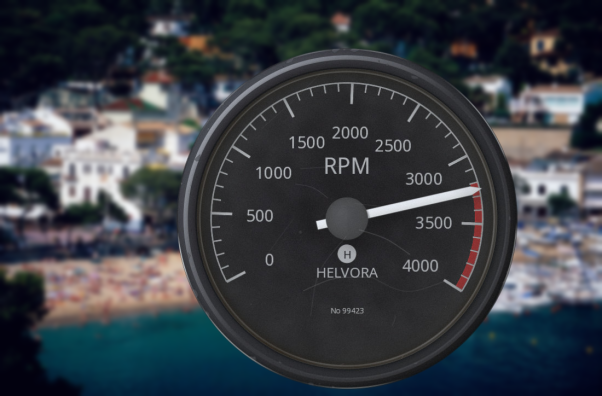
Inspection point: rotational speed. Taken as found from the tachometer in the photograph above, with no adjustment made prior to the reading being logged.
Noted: 3250 rpm
